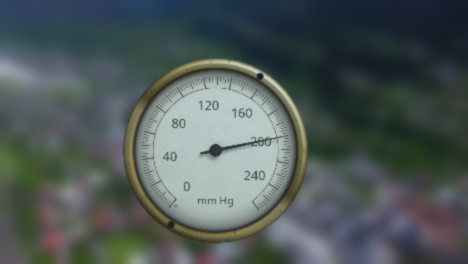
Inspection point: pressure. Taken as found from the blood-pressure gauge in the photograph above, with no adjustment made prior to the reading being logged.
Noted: 200 mmHg
